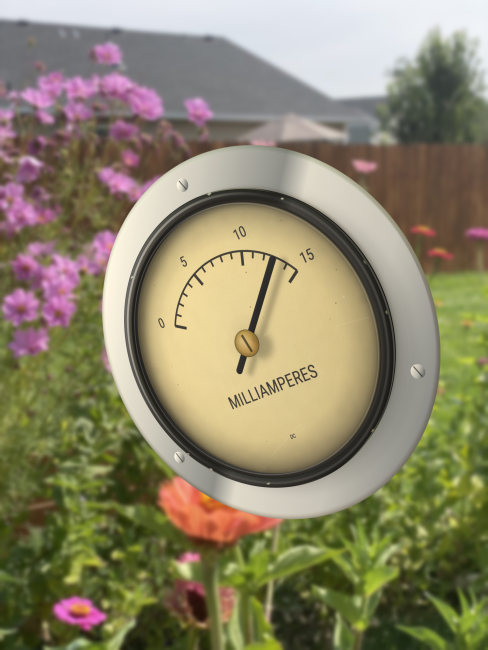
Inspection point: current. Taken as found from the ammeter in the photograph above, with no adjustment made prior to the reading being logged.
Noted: 13 mA
